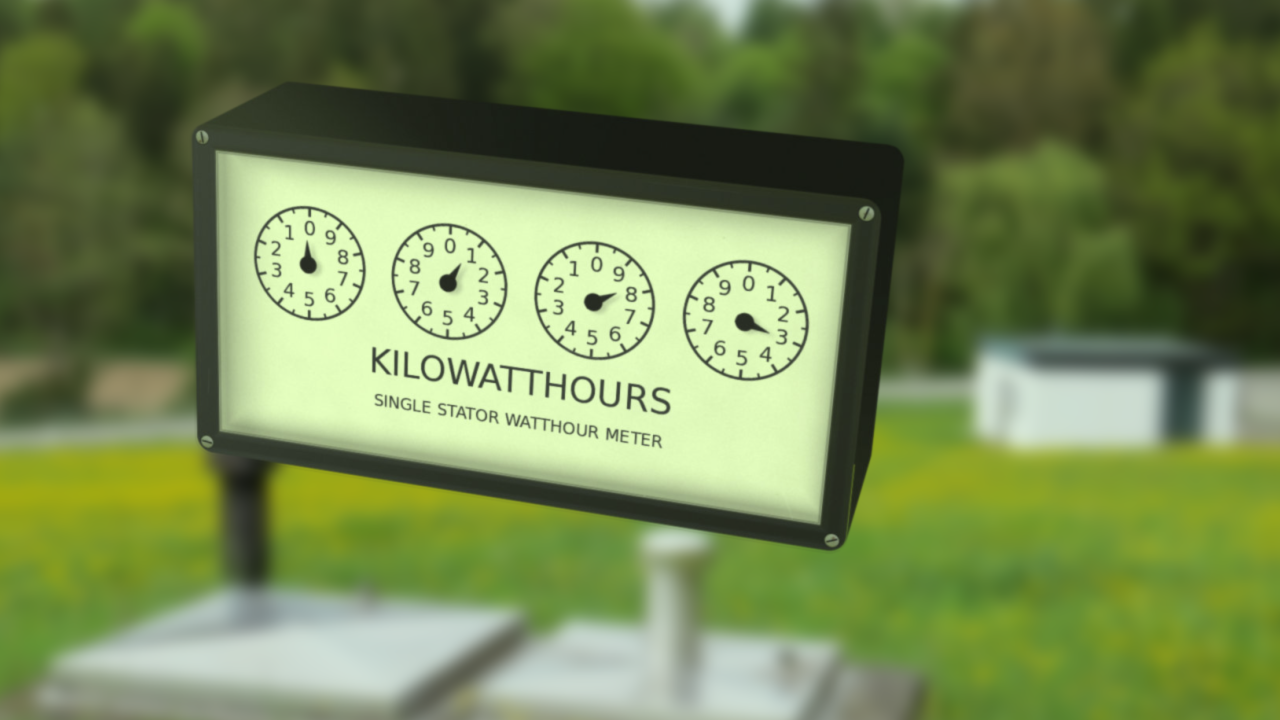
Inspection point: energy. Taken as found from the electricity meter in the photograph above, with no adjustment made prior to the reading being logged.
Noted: 83 kWh
